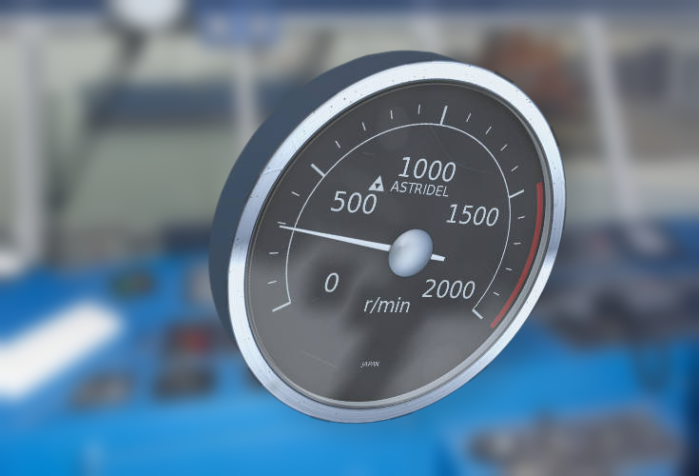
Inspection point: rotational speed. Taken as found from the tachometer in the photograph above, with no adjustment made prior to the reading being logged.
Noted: 300 rpm
